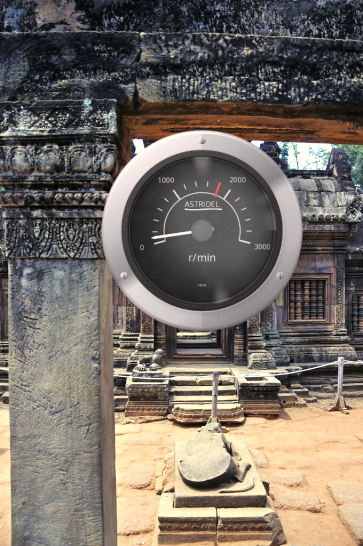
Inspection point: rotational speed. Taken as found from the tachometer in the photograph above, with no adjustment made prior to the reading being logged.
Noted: 100 rpm
